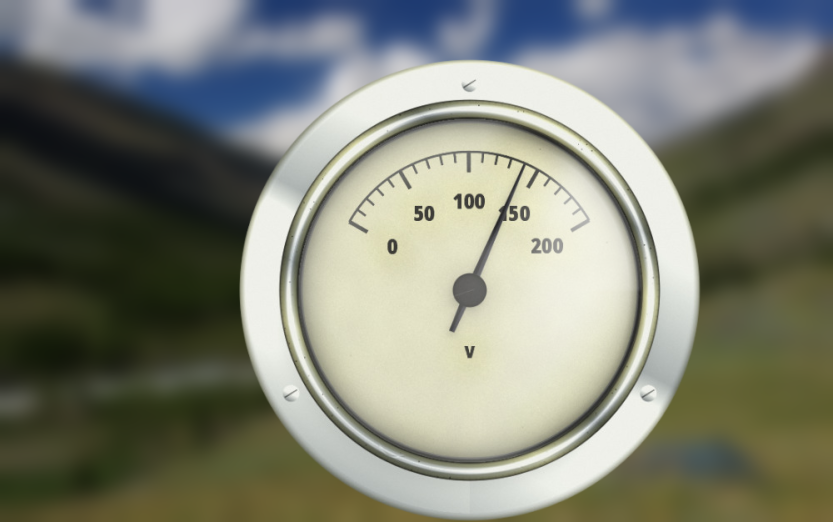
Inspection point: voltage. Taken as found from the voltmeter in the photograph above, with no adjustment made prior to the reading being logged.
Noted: 140 V
